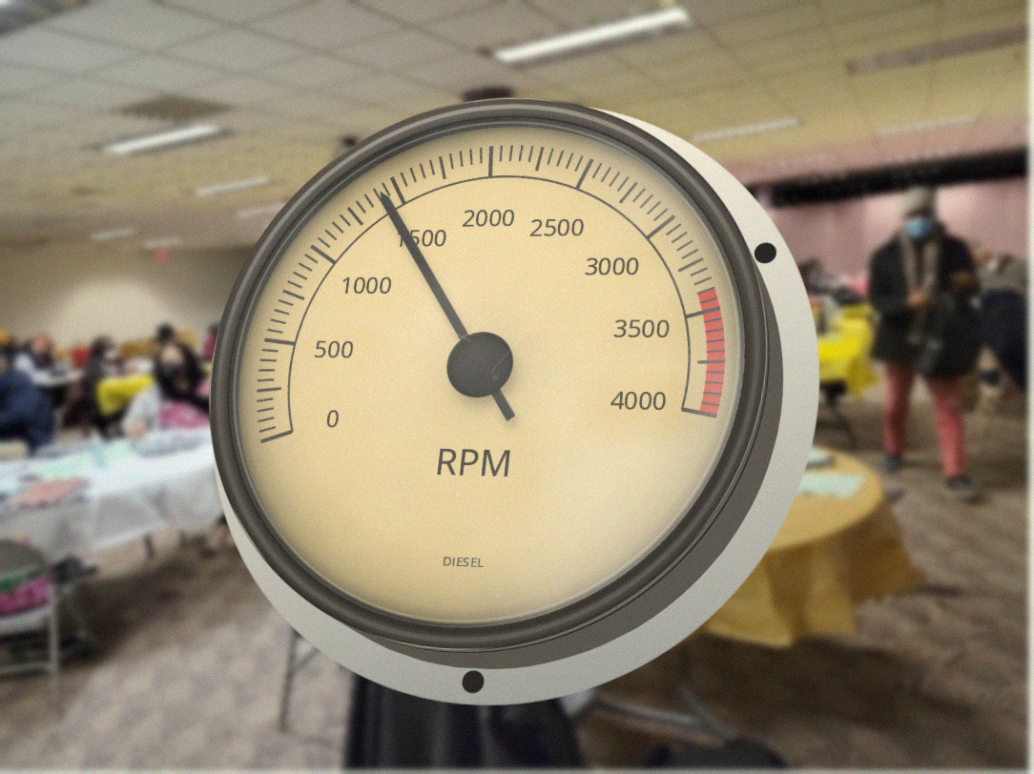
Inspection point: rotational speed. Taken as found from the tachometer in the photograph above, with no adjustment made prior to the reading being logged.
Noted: 1425 rpm
